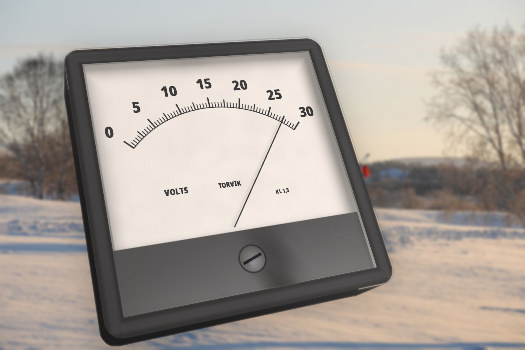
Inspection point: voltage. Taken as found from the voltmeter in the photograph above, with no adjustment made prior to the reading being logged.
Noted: 27.5 V
